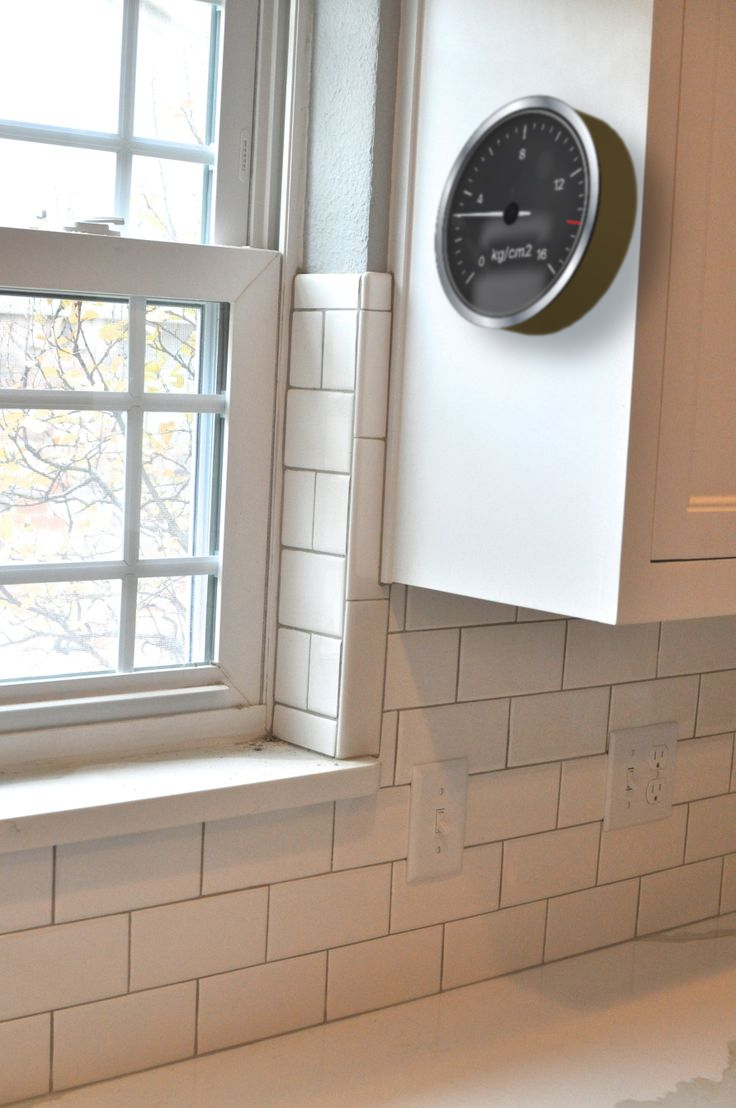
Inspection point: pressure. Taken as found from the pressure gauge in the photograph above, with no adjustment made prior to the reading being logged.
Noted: 3 kg/cm²
